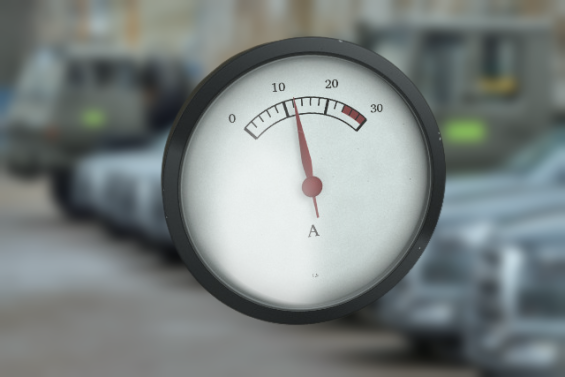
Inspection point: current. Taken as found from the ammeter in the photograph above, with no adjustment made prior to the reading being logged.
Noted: 12 A
